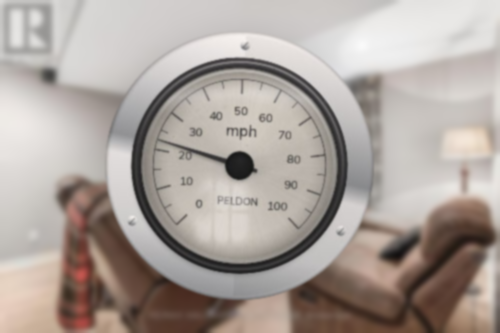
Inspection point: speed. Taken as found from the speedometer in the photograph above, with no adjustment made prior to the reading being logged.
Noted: 22.5 mph
